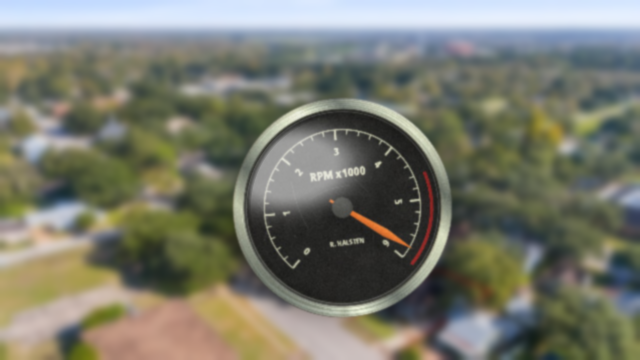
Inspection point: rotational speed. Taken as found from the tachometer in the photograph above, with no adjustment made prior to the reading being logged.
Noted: 5800 rpm
